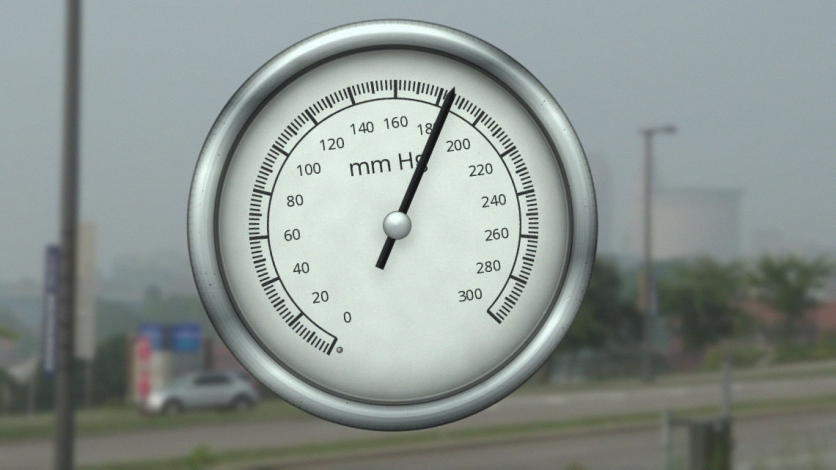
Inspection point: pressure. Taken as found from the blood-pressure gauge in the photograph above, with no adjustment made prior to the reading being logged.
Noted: 184 mmHg
